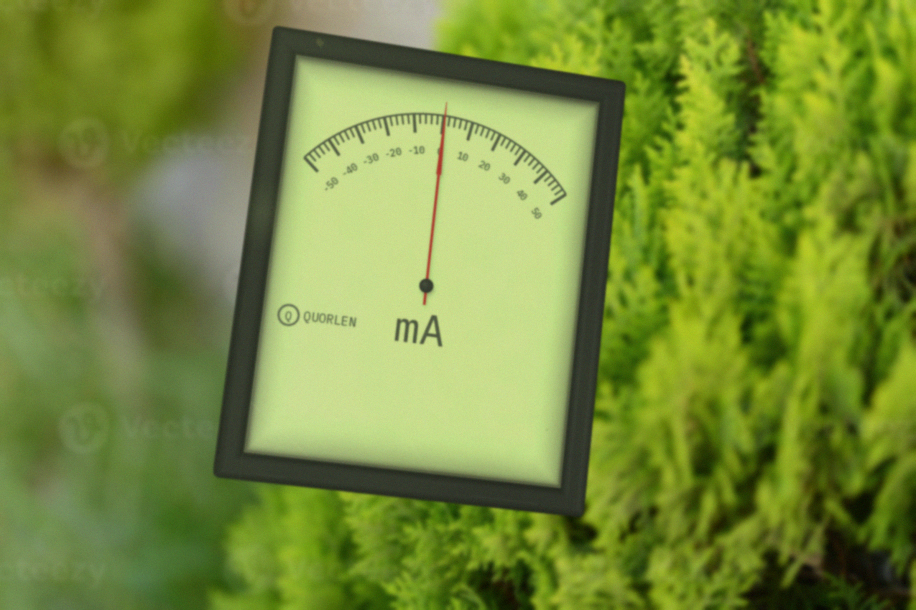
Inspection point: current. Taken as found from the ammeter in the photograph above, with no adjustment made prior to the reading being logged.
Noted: 0 mA
